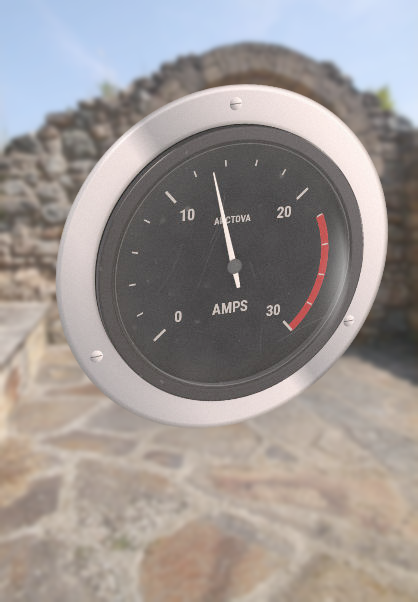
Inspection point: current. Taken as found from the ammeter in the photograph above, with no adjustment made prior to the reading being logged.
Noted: 13 A
